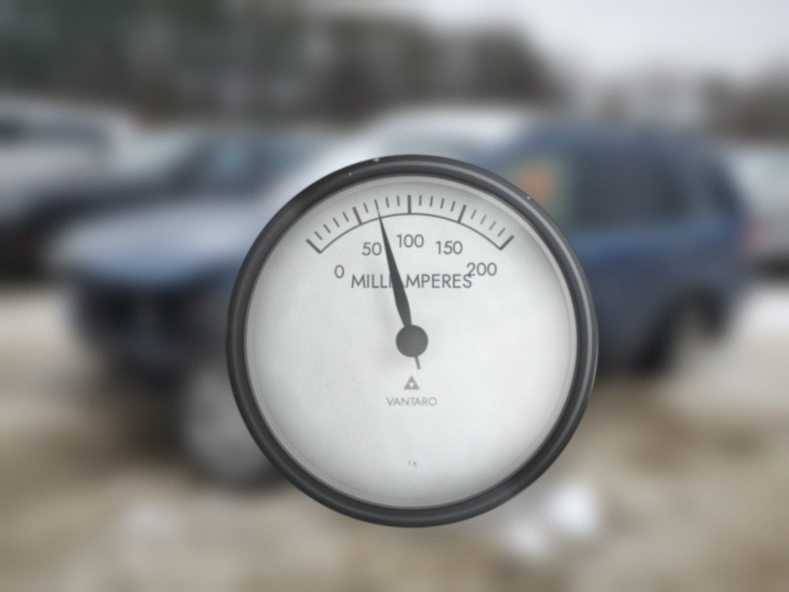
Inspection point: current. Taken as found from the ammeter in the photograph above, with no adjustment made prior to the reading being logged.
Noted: 70 mA
